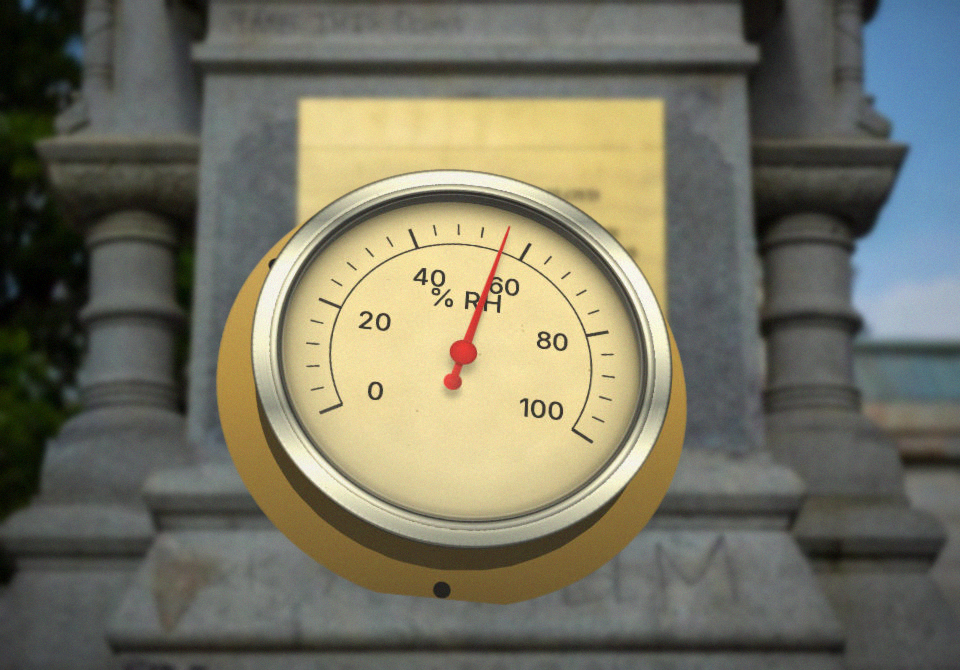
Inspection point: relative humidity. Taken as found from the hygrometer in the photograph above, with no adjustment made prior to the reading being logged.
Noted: 56 %
